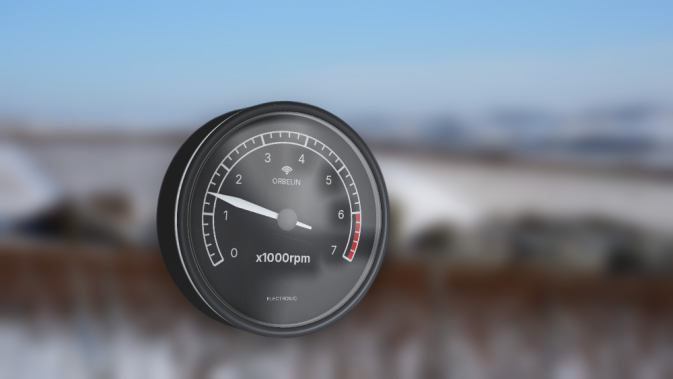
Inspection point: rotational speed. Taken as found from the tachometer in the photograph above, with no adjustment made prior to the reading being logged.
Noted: 1400 rpm
